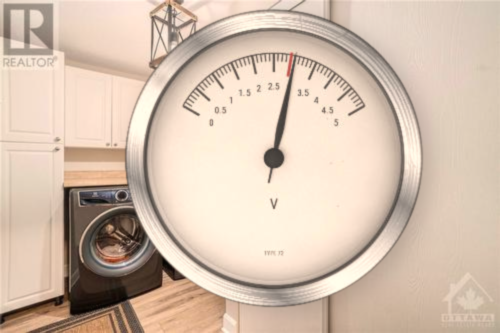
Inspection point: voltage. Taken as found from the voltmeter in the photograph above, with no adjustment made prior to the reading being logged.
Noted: 3 V
